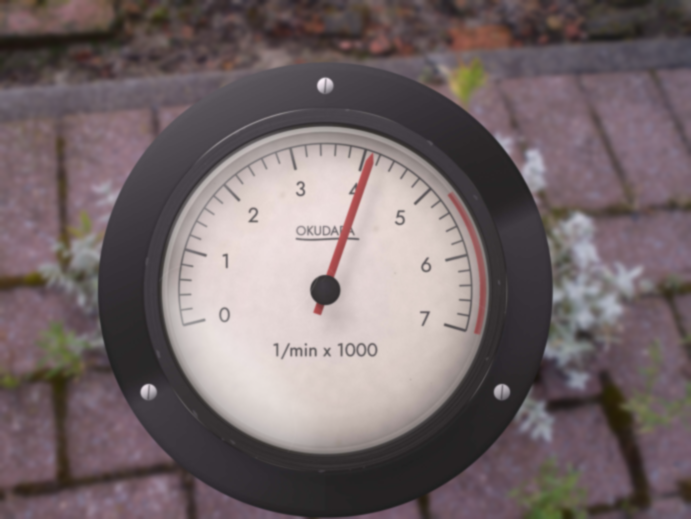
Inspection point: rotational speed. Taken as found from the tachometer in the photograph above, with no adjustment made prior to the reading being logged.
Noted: 4100 rpm
